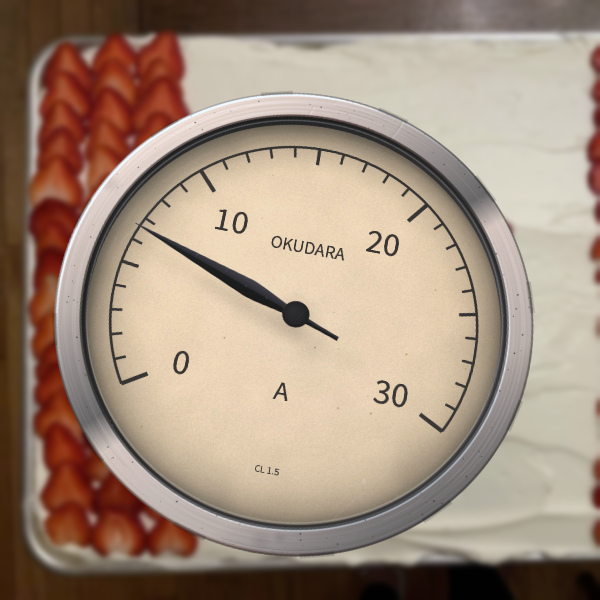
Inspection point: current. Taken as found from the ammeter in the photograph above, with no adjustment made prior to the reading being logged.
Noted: 6.5 A
